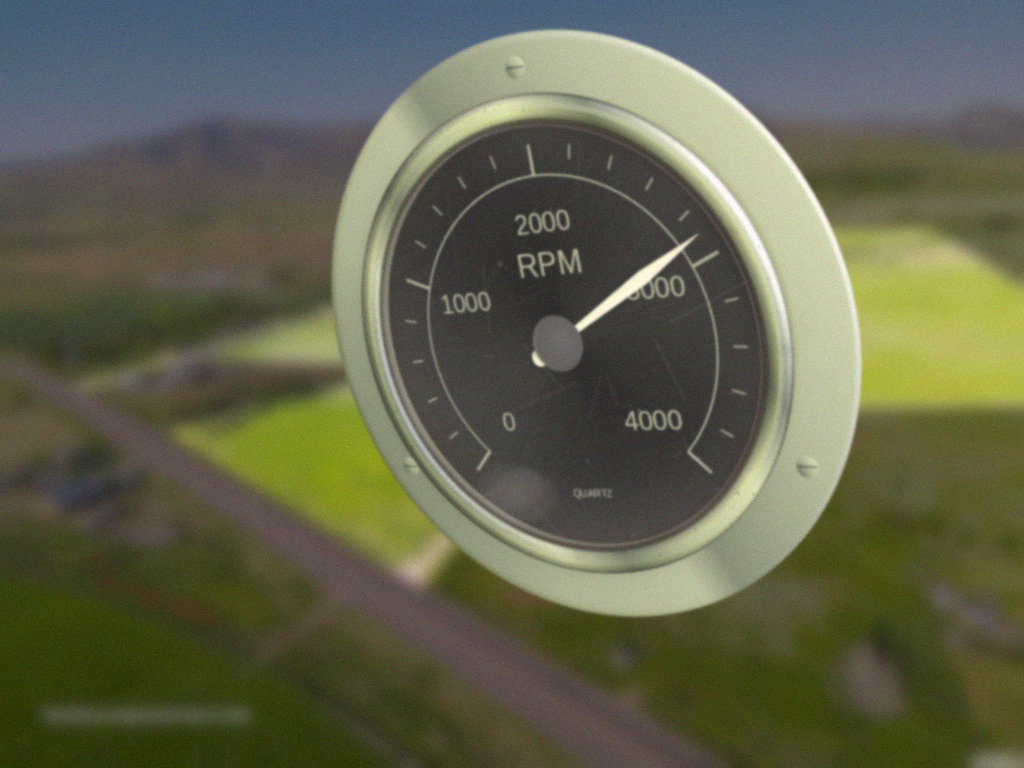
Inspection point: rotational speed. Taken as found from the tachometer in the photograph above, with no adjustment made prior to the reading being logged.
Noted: 2900 rpm
